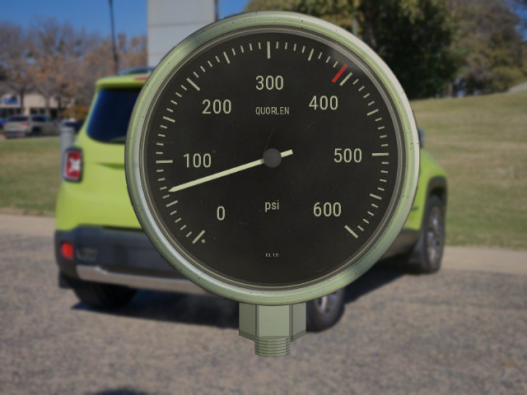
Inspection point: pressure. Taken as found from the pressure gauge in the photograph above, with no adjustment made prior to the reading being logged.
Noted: 65 psi
